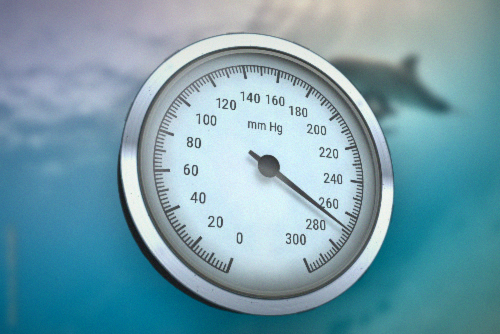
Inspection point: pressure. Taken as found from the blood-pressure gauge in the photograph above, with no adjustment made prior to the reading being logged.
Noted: 270 mmHg
